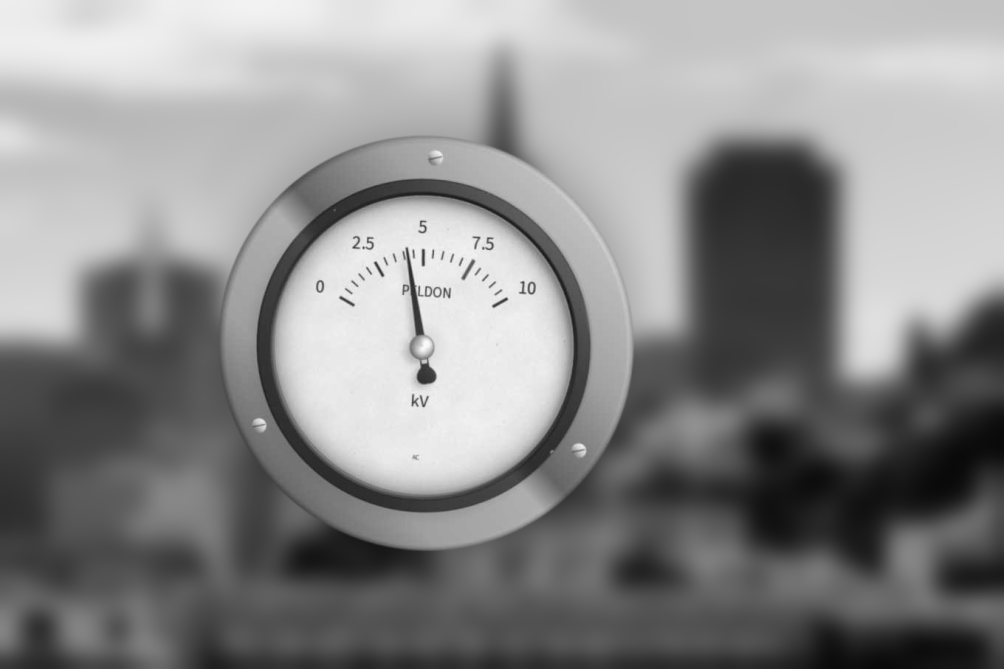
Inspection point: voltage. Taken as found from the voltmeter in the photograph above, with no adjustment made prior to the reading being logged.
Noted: 4.25 kV
